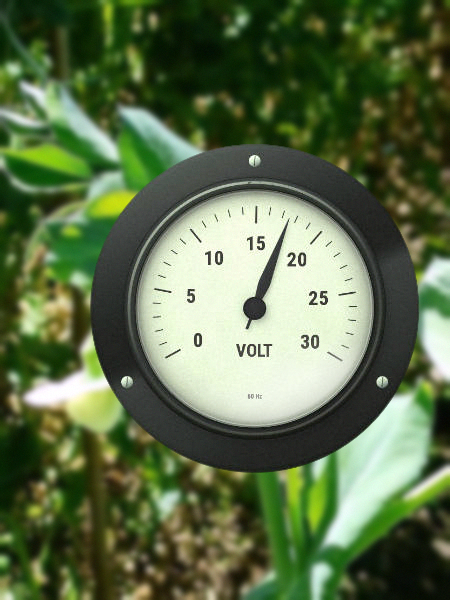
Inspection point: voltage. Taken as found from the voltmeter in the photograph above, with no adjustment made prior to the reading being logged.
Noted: 17.5 V
